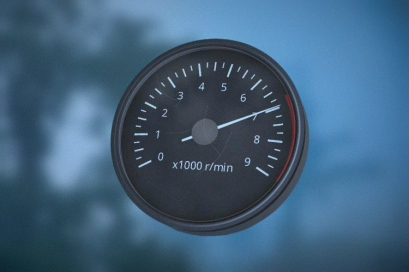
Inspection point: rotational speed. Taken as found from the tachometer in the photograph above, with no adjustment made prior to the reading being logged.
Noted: 7000 rpm
